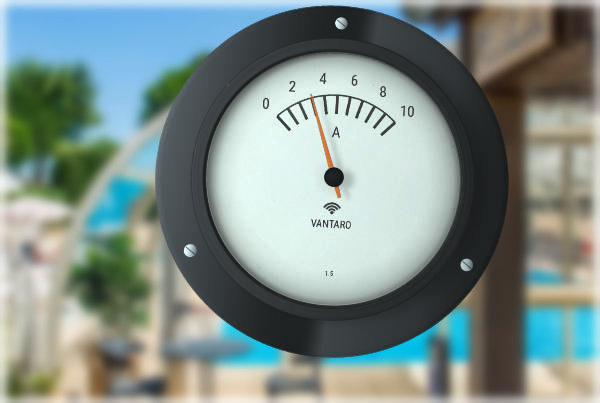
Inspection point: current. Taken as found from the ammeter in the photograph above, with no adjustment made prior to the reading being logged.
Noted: 3 A
